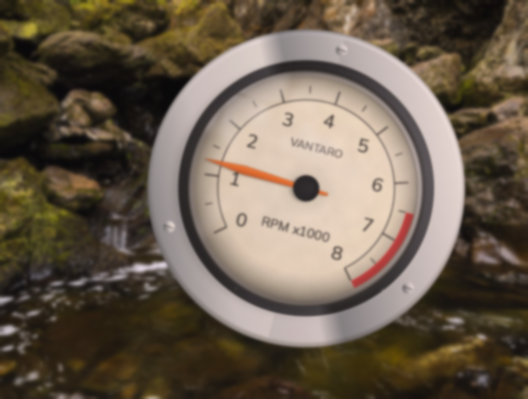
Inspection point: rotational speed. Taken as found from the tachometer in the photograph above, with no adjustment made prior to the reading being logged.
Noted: 1250 rpm
